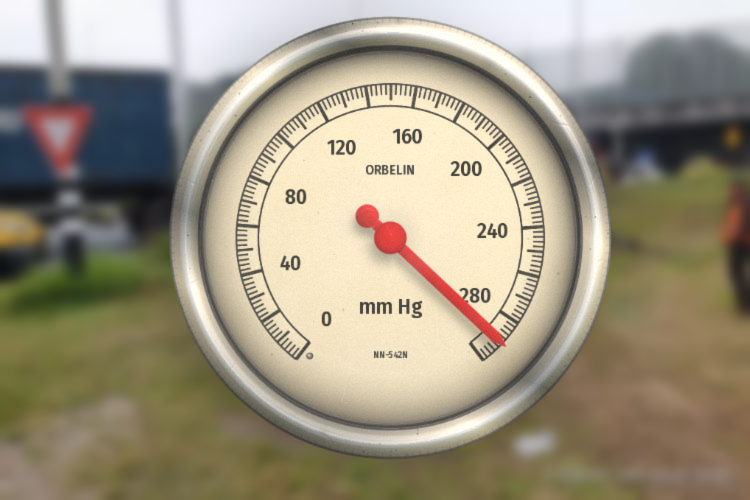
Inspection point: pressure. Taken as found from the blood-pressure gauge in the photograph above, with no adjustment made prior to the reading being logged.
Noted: 290 mmHg
